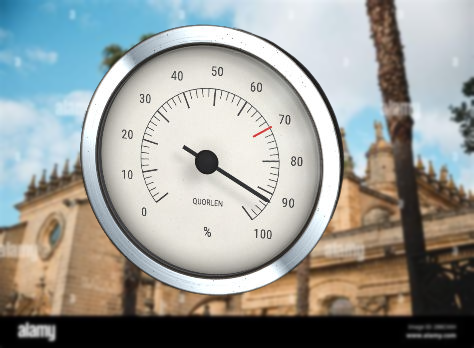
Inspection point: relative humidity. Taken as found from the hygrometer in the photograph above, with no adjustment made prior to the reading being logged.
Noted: 92 %
